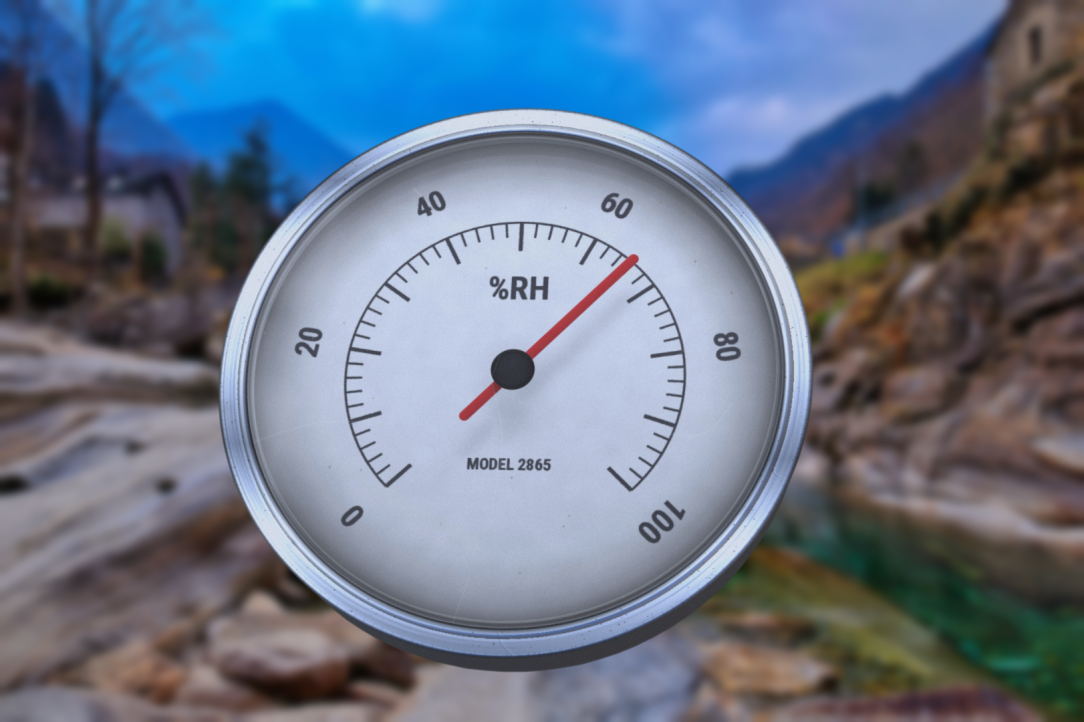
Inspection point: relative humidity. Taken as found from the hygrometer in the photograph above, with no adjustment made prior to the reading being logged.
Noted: 66 %
